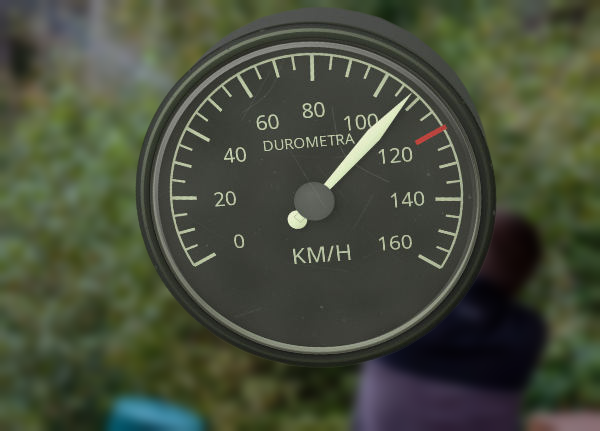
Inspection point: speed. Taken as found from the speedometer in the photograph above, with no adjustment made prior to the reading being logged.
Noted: 107.5 km/h
